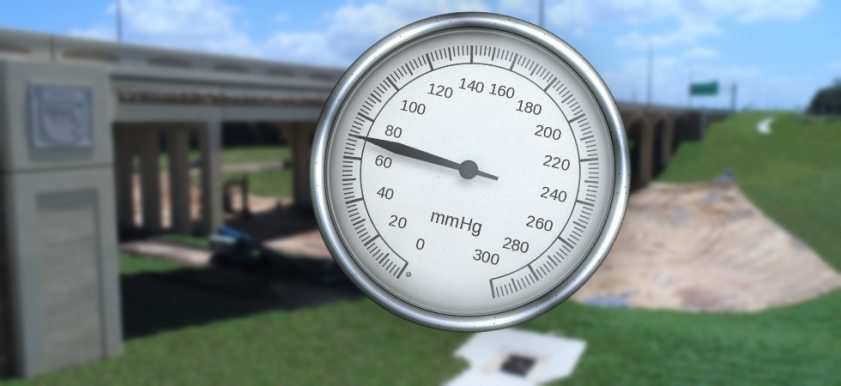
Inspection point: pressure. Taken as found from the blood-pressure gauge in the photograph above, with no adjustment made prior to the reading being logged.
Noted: 70 mmHg
